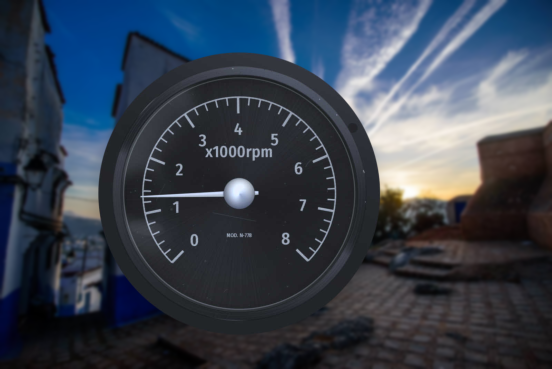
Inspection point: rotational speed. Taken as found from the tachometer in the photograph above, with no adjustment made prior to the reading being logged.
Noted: 1300 rpm
